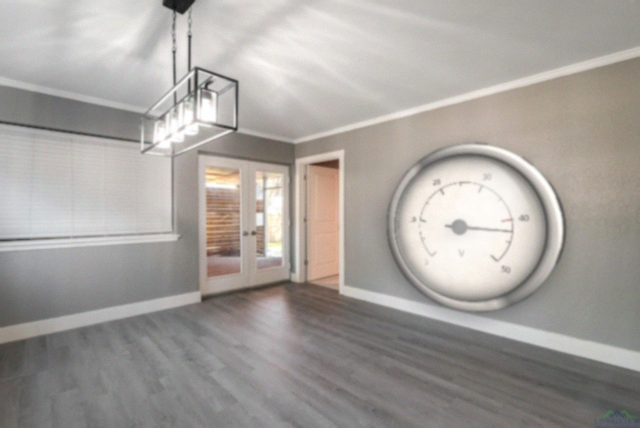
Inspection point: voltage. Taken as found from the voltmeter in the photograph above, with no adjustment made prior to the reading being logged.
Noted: 42.5 V
